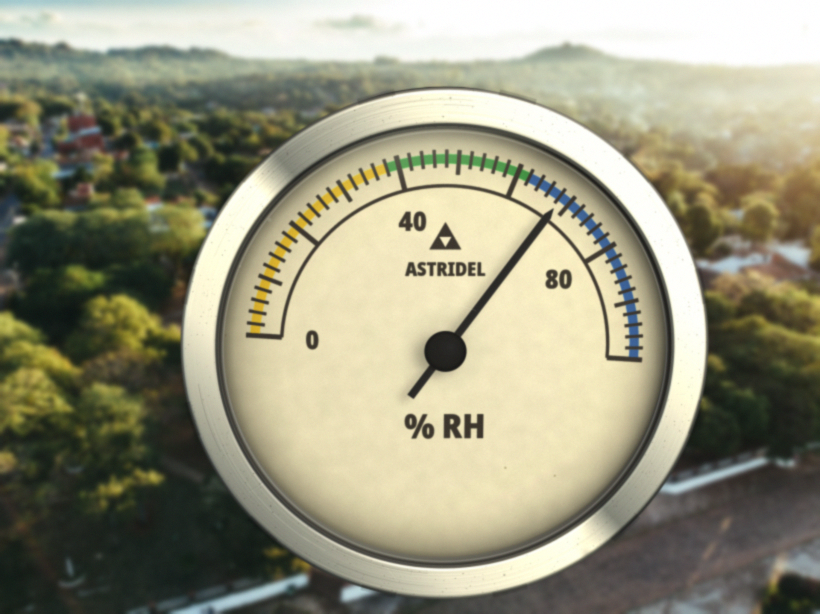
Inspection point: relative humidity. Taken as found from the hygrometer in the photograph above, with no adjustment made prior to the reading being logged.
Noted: 68 %
